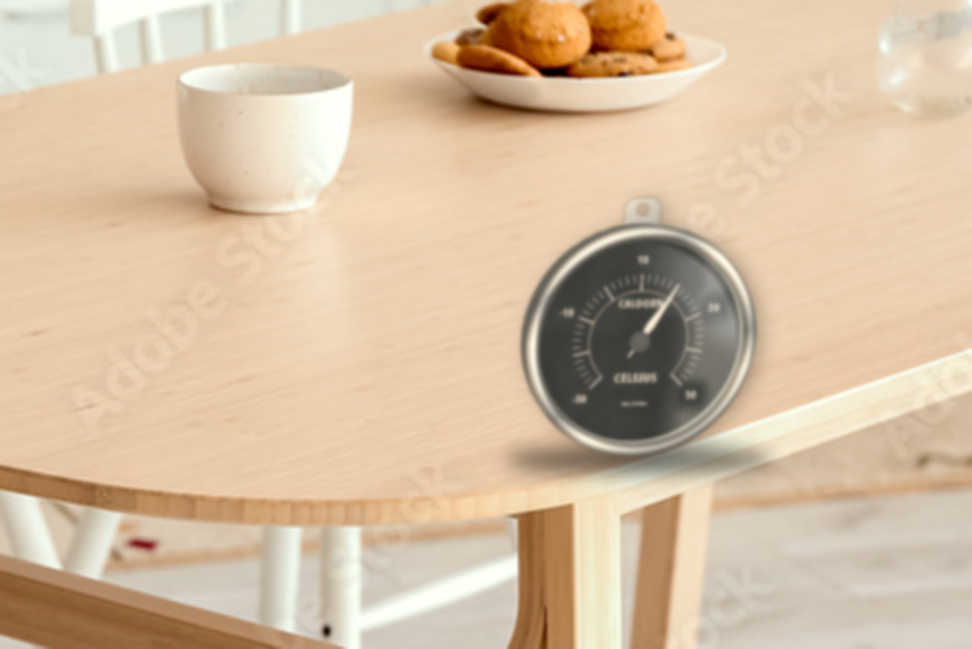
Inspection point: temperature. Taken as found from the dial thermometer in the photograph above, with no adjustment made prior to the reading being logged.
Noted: 20 °C
